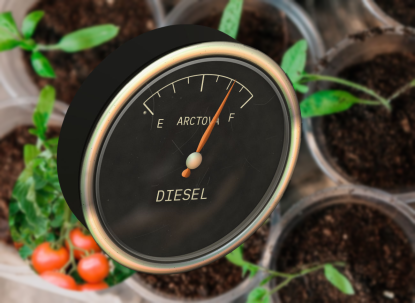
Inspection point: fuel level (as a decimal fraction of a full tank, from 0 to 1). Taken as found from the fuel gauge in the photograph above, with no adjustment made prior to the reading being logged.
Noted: 0.75
